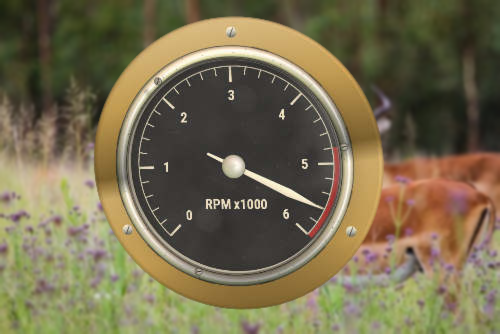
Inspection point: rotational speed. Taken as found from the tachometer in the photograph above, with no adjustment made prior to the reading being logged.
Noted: 5600 rpm
